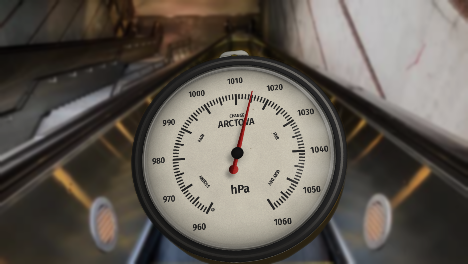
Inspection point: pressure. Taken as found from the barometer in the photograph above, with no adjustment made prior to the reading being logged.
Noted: 1015 hPa
